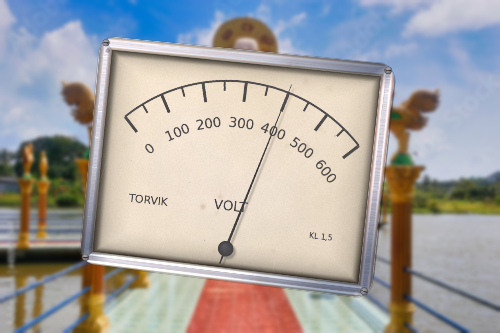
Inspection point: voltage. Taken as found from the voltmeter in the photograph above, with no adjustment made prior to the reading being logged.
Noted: 400 V
